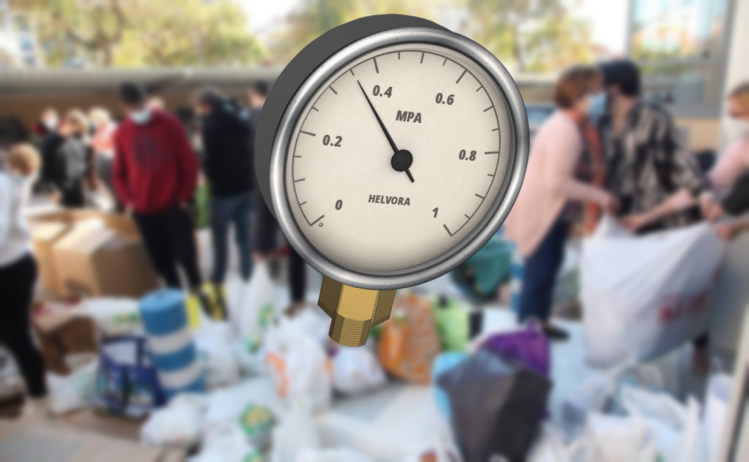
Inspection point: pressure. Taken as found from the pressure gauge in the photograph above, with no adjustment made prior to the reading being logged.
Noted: 0.35 MPa
